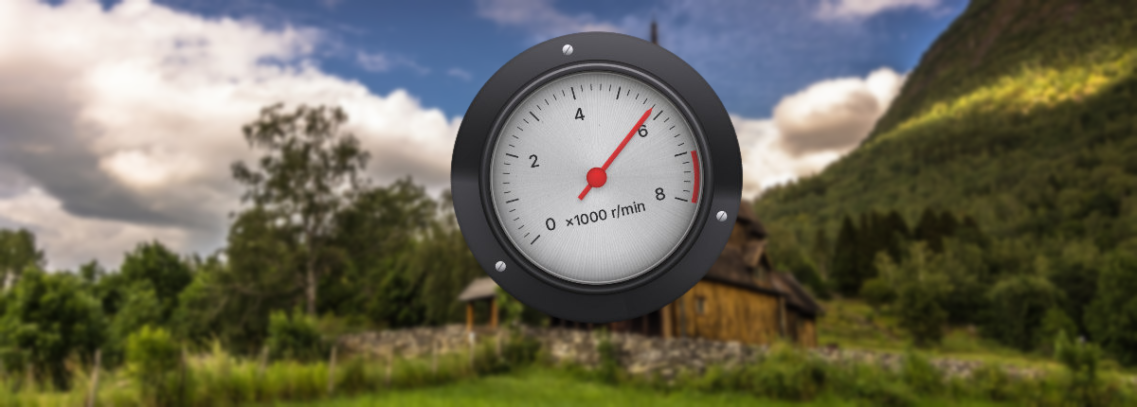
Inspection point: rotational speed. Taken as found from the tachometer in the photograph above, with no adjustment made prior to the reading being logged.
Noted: 5800 rpm
